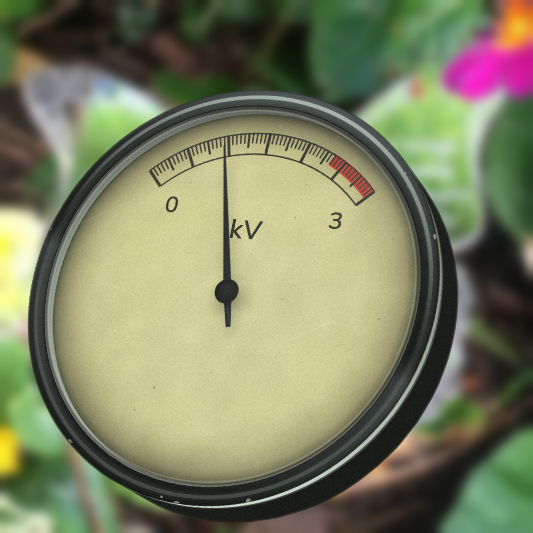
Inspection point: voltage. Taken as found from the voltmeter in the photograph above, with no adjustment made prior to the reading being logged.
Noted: 1 kV
